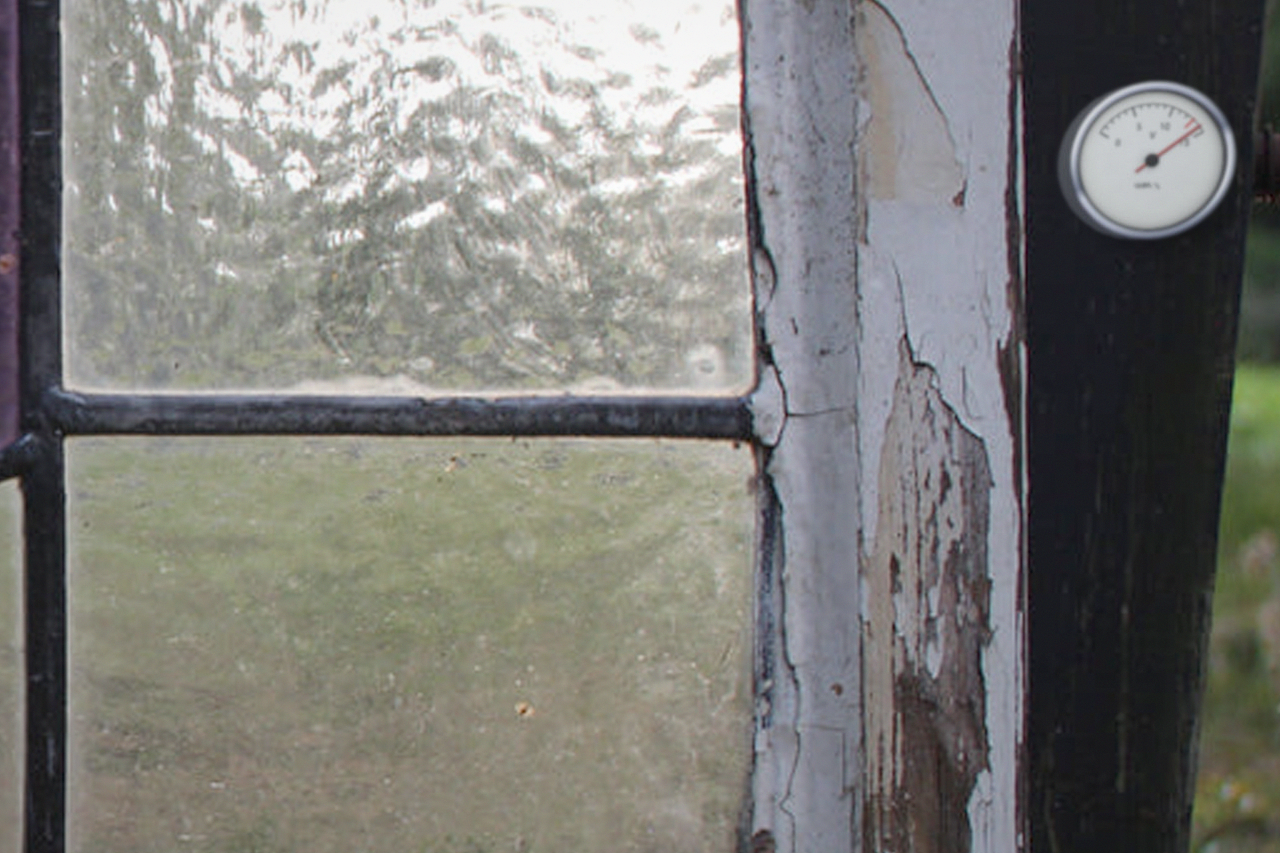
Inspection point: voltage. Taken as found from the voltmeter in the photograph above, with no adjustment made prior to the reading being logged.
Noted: 14 V
